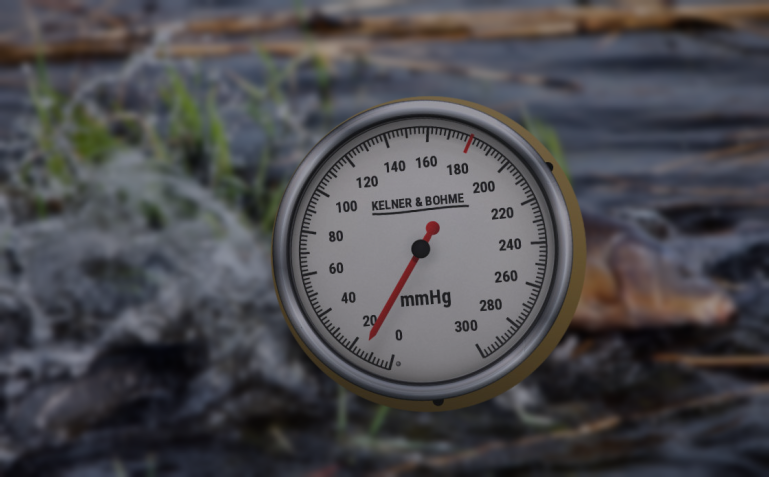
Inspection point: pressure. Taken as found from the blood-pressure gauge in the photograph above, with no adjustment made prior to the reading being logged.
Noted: 14 mmHg
